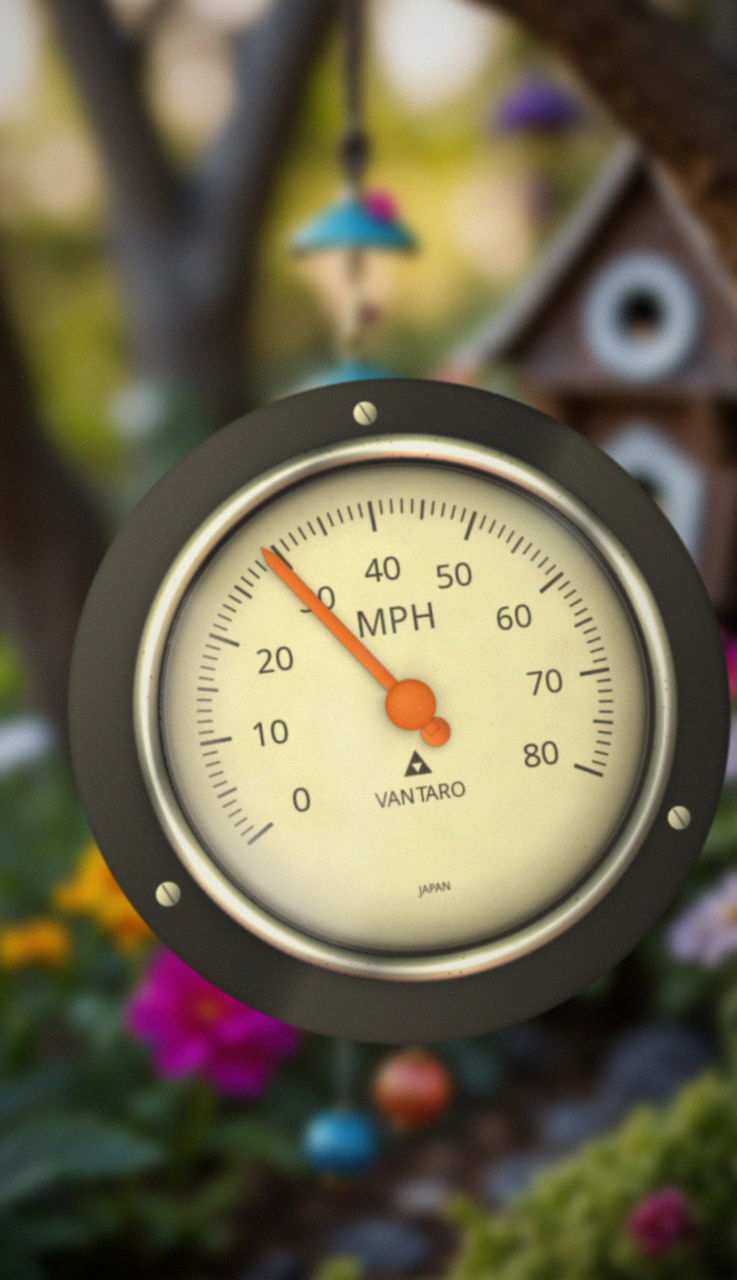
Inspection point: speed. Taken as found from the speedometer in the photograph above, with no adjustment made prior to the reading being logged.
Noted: 29 mph
